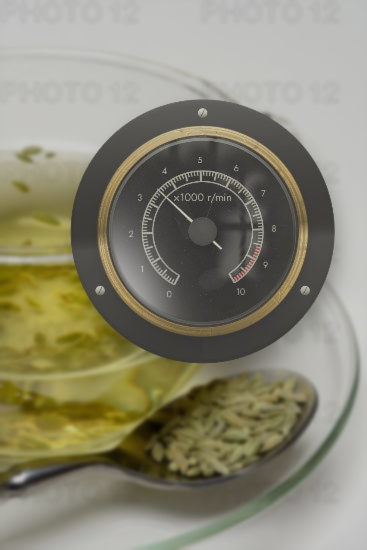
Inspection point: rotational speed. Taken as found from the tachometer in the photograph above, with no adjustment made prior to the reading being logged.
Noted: 3500 rpm
